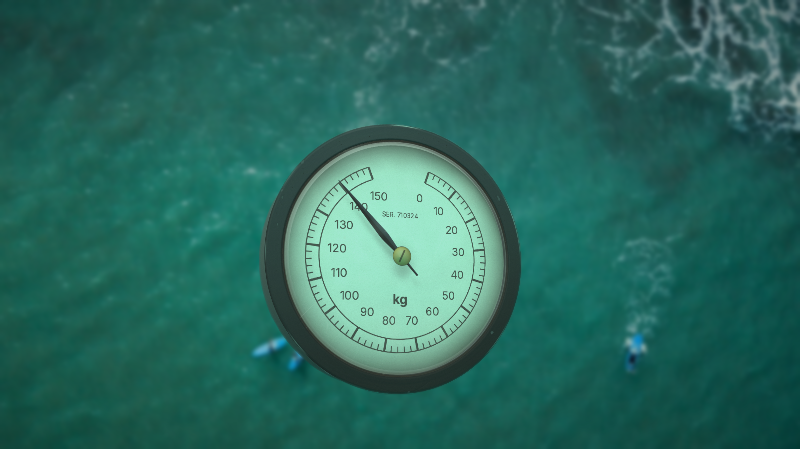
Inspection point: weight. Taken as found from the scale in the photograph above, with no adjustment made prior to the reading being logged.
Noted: 140 kg
